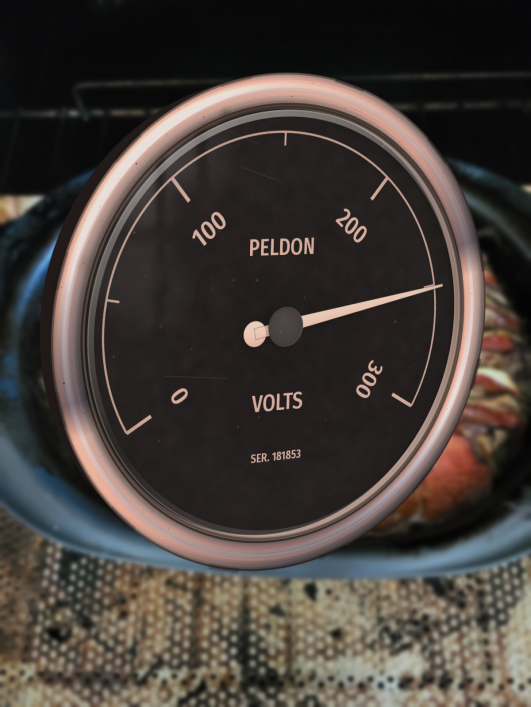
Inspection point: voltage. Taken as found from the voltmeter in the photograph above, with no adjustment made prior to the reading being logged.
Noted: 250 V
